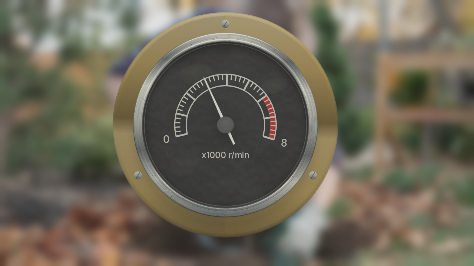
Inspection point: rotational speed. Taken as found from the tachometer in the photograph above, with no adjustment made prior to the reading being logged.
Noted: 3000 rpm
